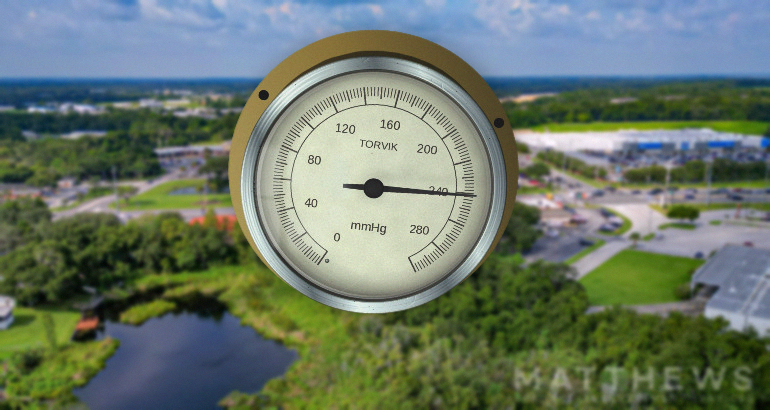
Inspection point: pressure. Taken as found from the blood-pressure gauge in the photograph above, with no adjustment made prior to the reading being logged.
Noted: 240 mmHg
